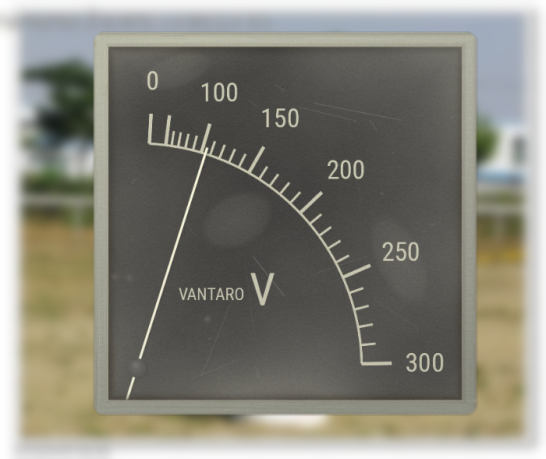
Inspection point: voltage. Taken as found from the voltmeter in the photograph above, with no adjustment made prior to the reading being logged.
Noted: 105 V
